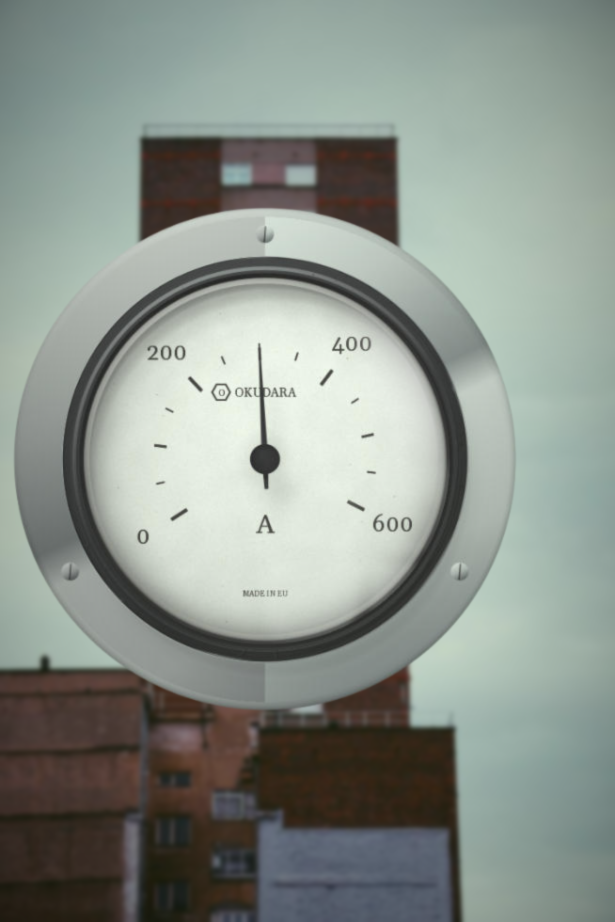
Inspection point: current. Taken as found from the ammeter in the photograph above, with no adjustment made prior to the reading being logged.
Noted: 300 A
